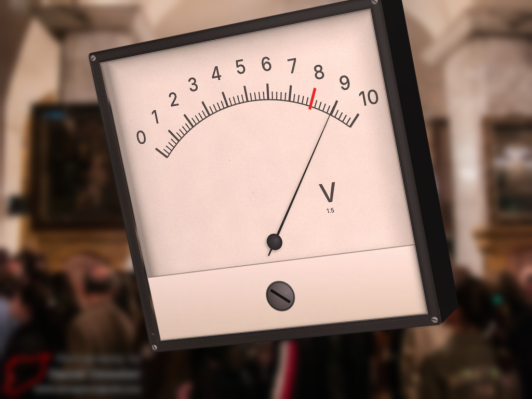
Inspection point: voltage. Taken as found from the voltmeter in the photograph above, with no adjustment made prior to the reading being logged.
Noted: 9 V
